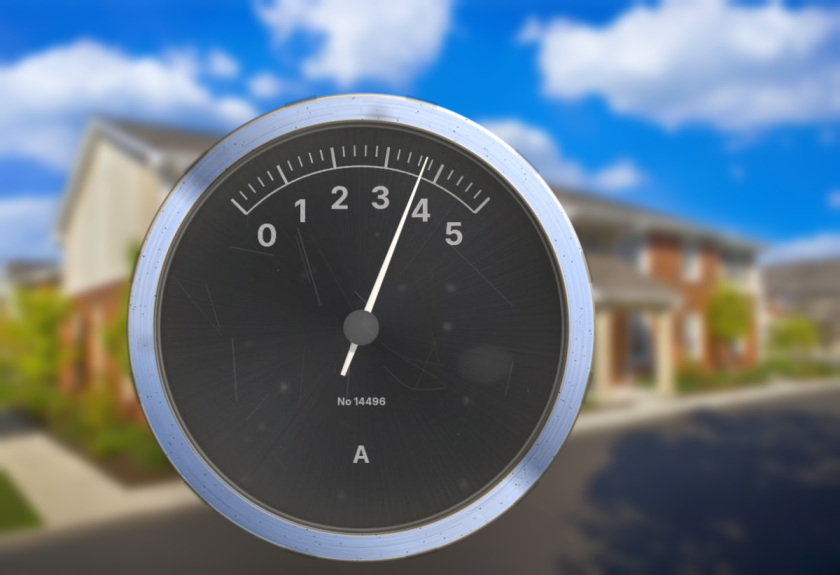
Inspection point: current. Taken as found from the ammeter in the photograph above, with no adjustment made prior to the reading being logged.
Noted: 3.7 A
